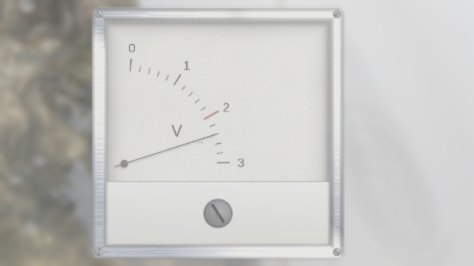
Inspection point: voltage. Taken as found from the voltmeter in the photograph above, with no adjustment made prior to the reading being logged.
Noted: 2.4 V
